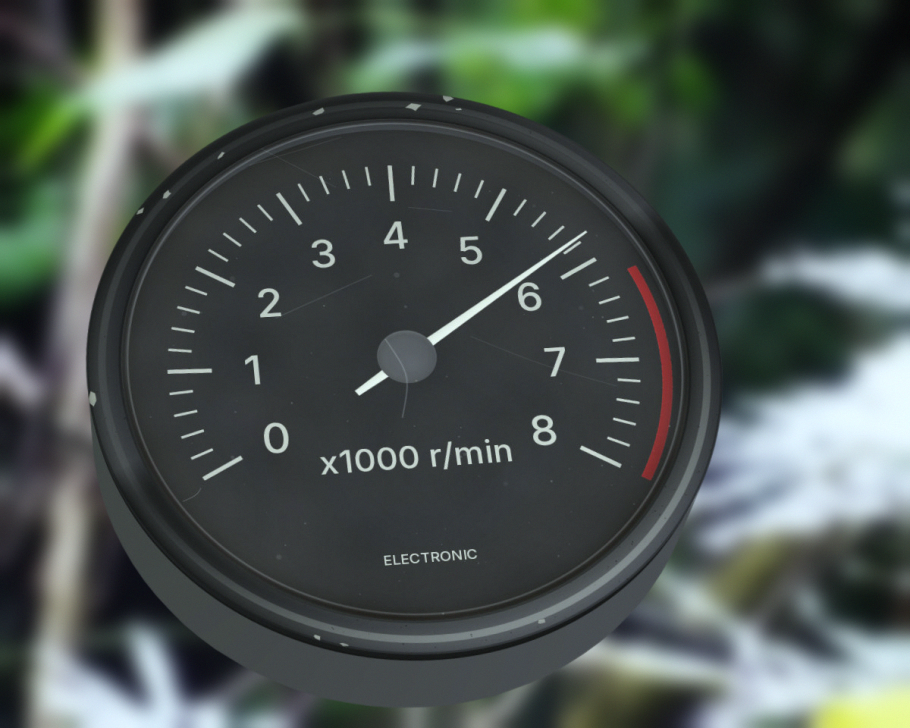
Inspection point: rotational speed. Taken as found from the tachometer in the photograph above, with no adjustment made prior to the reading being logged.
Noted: 5800 rpm
